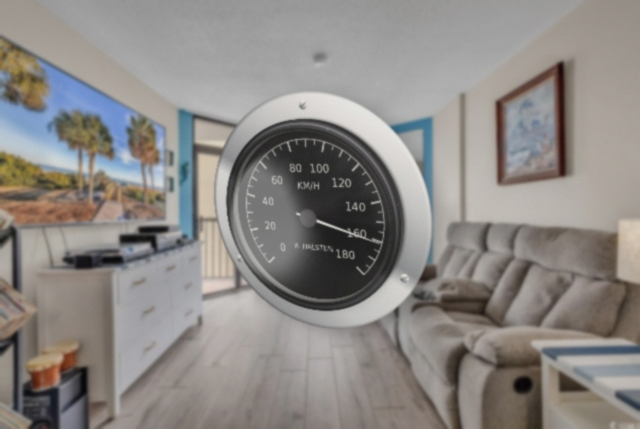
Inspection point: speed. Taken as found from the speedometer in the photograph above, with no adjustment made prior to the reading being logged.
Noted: 160 km/h
